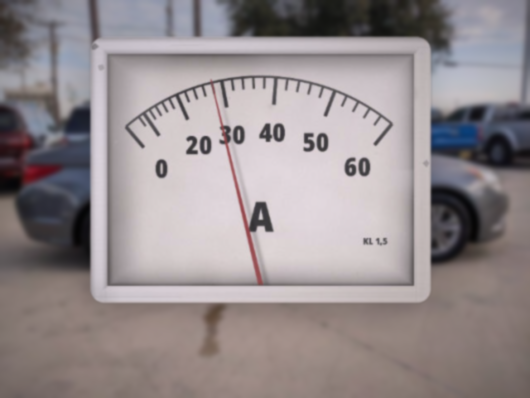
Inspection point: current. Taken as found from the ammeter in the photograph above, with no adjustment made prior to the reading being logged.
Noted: 28 A
